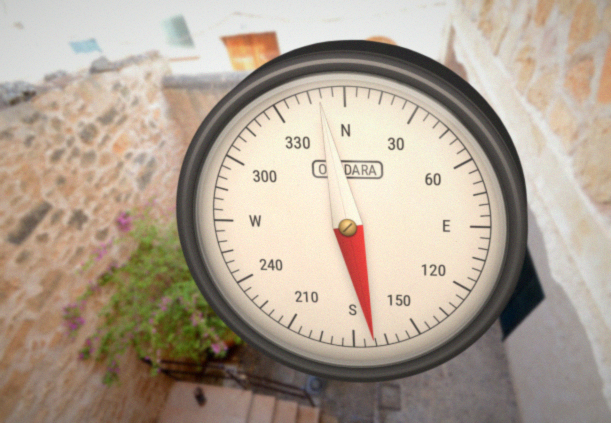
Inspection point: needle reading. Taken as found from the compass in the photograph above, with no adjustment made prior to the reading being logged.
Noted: 170 °
